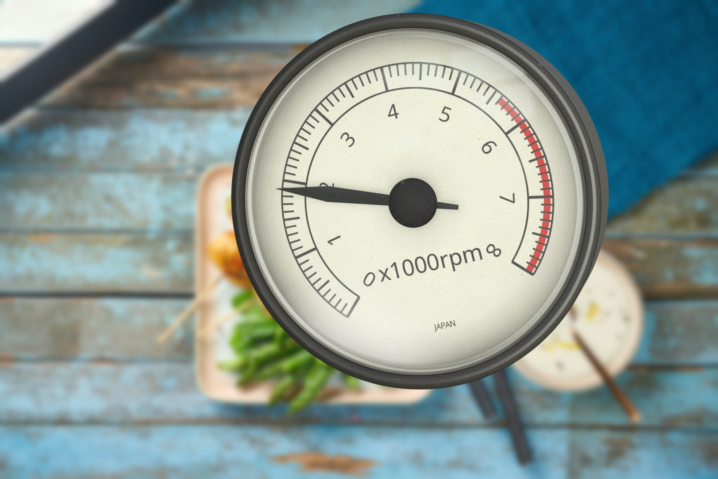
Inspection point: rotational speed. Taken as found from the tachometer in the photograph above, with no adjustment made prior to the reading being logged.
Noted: 1900 rpm
